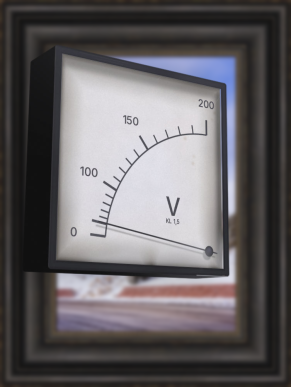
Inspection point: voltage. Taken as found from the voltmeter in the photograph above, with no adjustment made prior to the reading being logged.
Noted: 50 V
